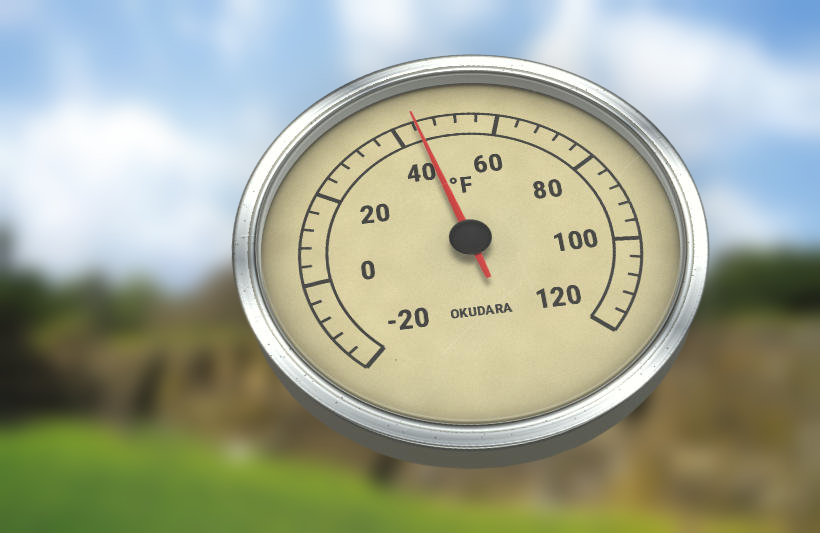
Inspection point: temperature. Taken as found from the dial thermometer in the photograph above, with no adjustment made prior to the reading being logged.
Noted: 44 °F
